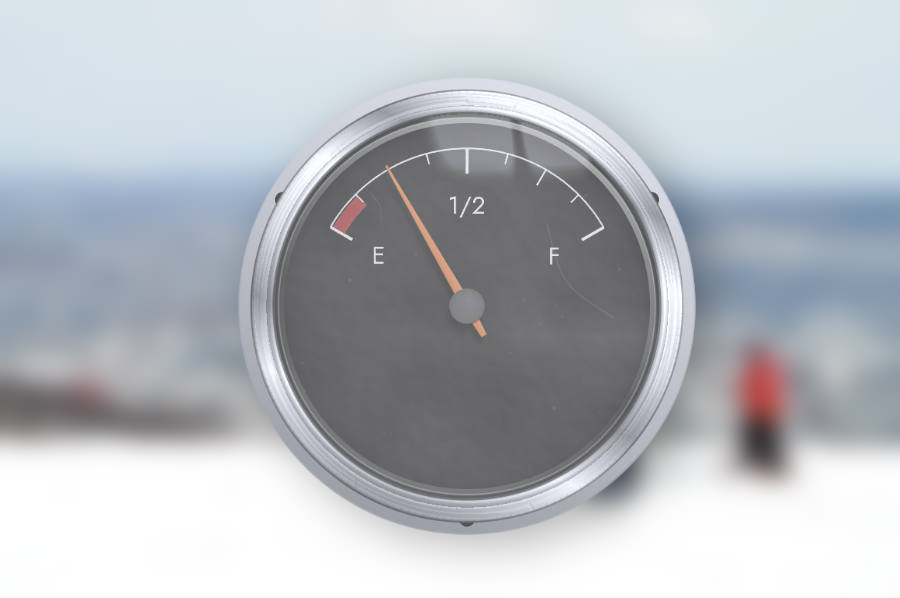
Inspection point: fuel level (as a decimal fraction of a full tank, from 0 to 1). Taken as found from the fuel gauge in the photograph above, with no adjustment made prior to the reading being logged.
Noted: 0.25
